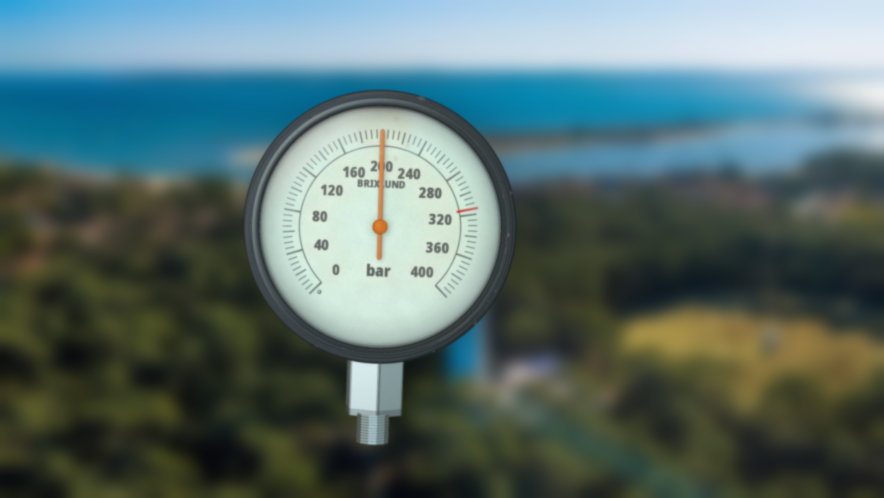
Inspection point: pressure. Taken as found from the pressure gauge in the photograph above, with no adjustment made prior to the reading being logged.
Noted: 200 bar
